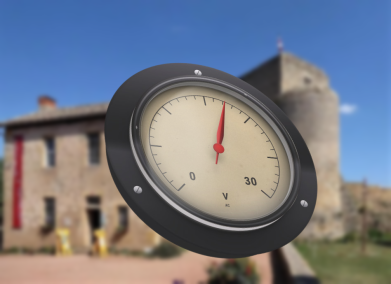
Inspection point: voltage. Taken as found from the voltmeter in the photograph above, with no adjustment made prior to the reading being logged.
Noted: 17 V
